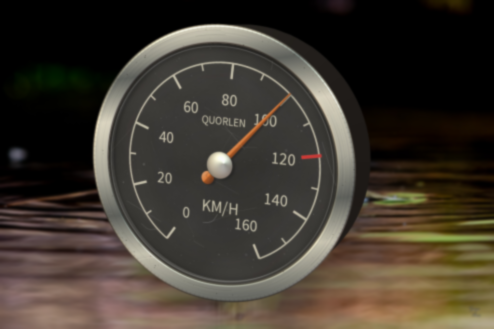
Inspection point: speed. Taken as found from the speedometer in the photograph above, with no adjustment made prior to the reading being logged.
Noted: 100 km/h
